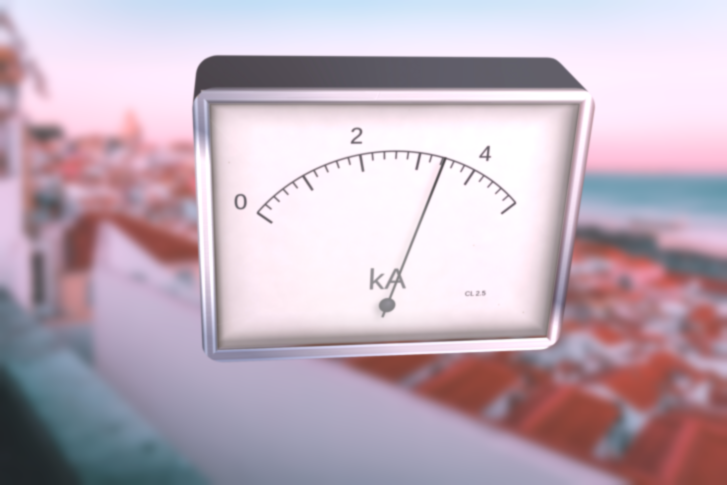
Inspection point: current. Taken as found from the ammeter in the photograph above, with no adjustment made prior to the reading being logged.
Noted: 3.4 kA
